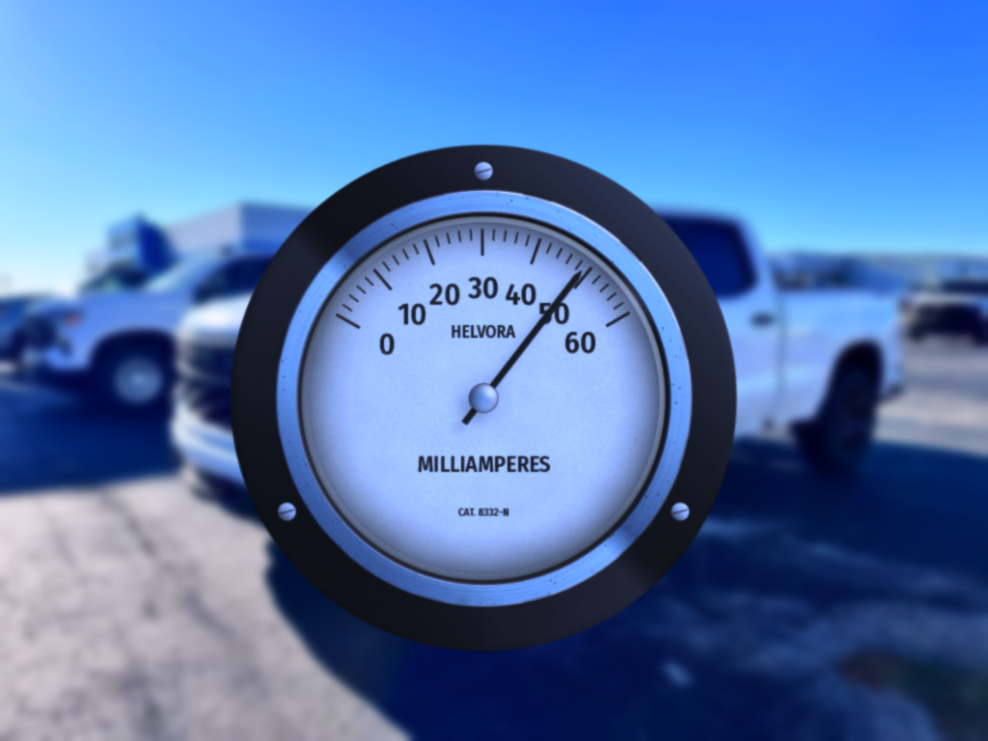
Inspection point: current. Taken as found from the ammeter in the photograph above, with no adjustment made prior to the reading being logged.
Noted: 49 mA
